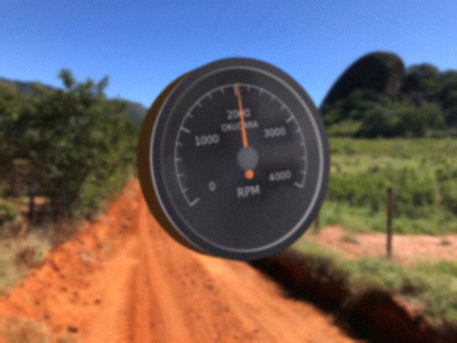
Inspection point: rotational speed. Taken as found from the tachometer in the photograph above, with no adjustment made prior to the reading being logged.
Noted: 2000 rpm
